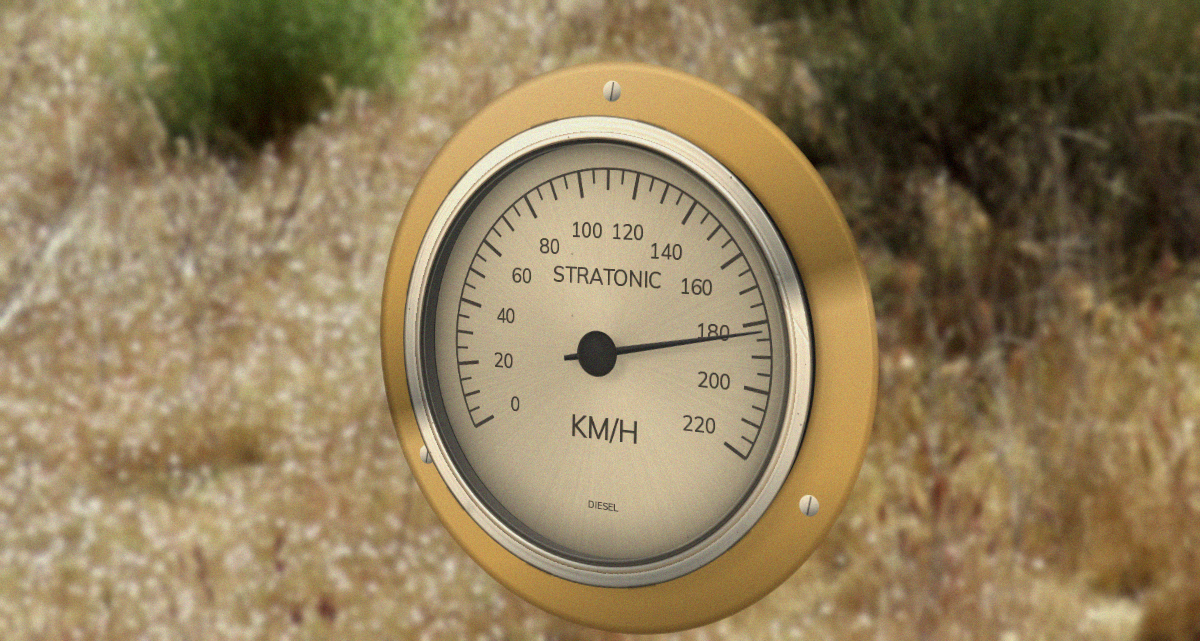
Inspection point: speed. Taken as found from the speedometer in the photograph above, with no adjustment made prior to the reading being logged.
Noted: 182.5 km/h
